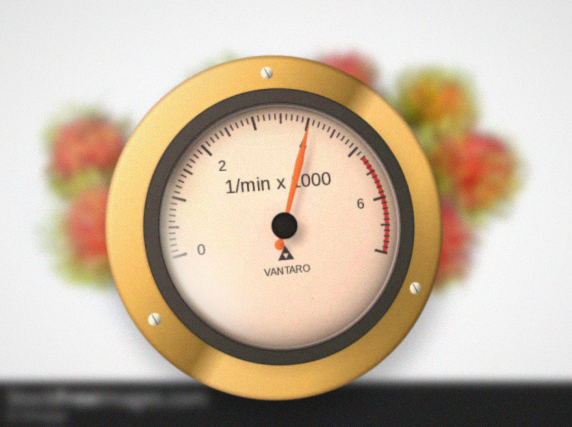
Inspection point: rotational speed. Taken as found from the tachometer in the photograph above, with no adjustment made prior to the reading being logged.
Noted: 4000 rpm
